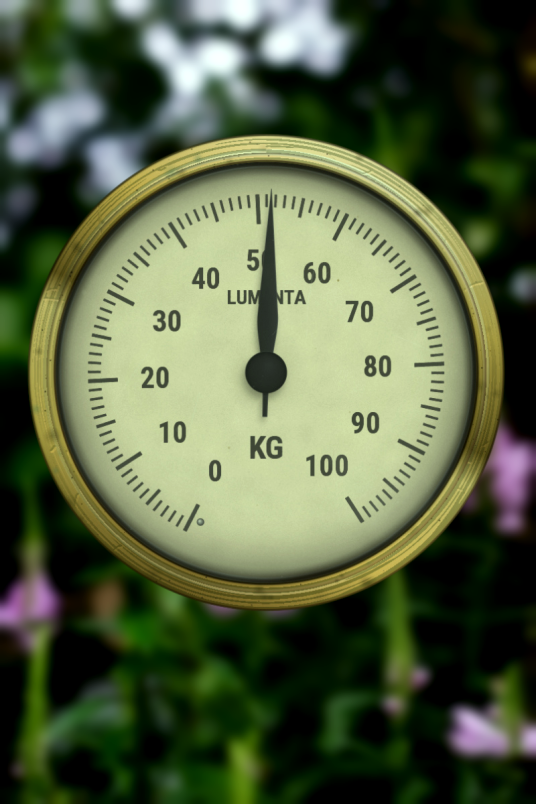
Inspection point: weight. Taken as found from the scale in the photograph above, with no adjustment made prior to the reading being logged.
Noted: 51.5 kg
